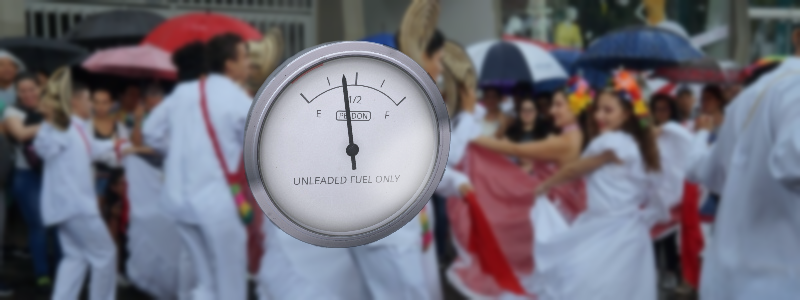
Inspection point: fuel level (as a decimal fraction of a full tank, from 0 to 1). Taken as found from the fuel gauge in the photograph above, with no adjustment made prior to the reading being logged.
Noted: 0.375
